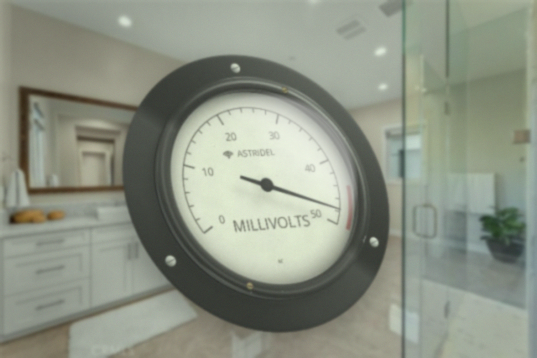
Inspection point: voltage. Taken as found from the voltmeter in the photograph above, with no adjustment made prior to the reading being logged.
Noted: 48 mV
